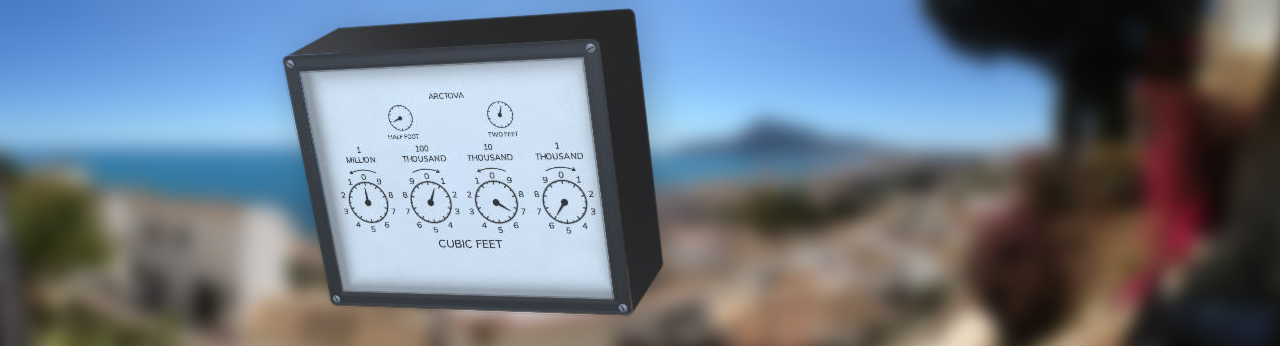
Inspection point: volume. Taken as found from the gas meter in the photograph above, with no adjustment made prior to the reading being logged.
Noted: 6600 ft³
